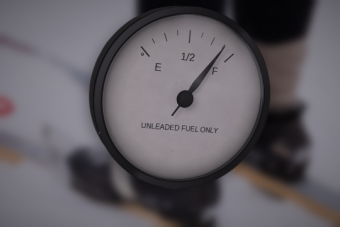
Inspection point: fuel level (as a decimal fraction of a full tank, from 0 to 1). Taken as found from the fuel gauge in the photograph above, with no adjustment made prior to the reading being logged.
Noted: 0.875
